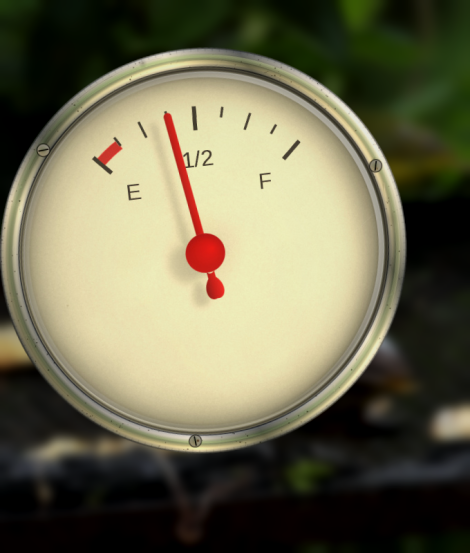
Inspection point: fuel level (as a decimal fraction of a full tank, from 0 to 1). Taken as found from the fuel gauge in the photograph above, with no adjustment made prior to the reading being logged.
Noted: 0.375
